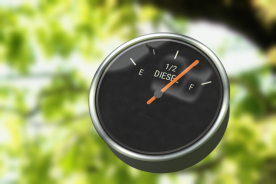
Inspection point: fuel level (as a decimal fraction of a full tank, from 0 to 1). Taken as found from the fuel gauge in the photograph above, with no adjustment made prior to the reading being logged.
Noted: 0.75
